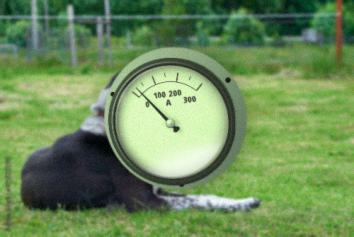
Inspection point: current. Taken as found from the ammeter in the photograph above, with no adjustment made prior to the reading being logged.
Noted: 25 A
